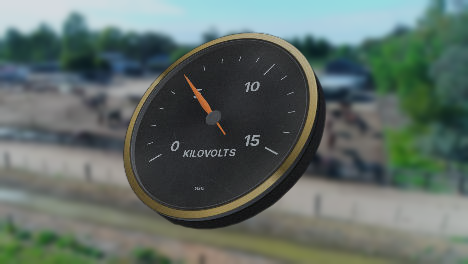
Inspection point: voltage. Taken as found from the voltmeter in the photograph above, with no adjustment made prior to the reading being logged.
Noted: 5 kV
